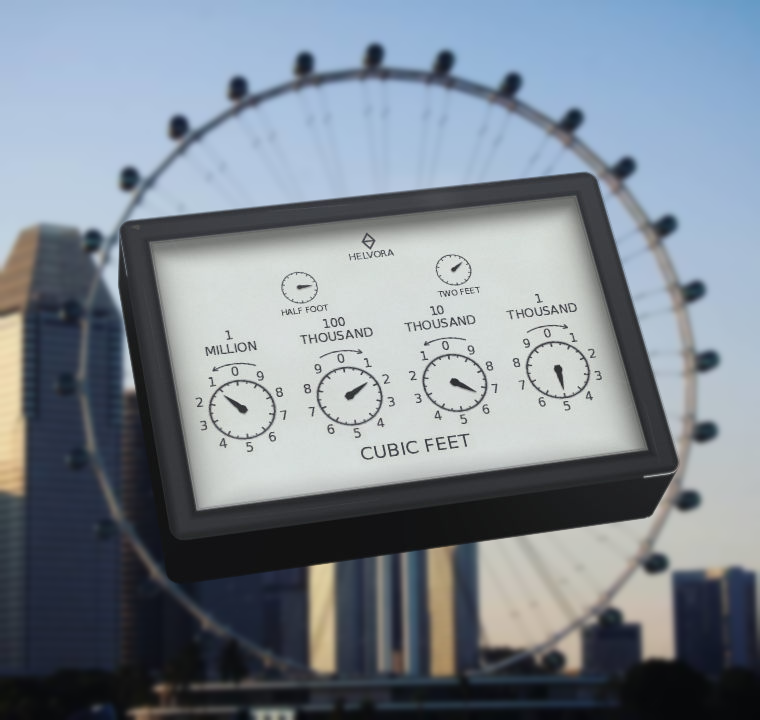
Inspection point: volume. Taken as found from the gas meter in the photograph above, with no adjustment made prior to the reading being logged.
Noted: 116500 ft³
